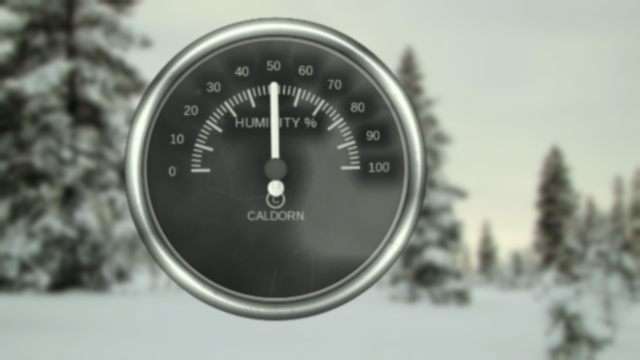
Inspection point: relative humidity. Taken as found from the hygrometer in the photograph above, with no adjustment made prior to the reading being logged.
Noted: 50 %
